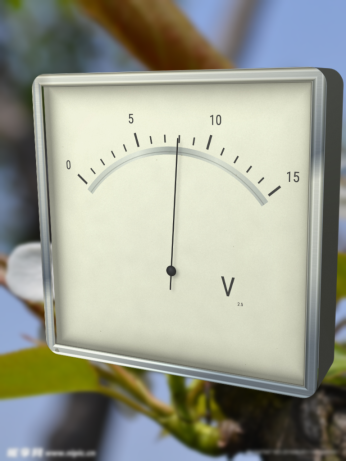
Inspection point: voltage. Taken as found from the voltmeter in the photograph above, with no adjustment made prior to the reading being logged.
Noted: 8 V
